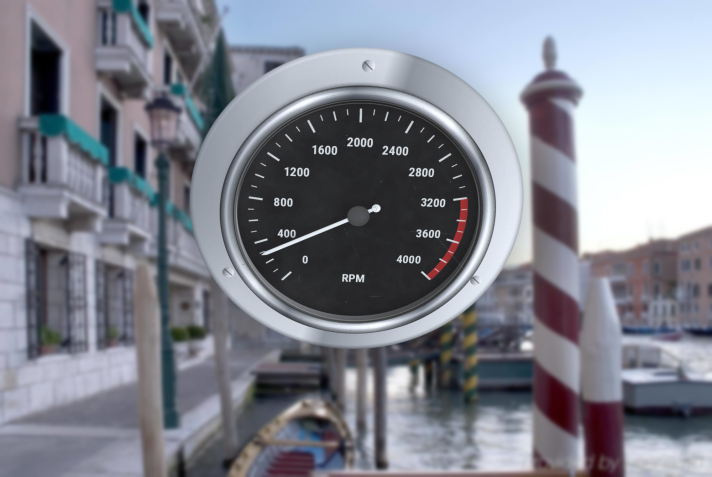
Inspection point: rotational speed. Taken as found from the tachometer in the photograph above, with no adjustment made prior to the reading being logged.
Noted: 300 rpm
